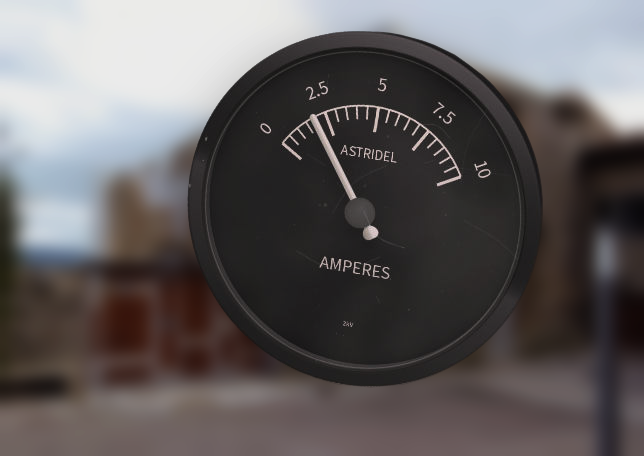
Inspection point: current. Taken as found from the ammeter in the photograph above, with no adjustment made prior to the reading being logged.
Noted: 2 A
